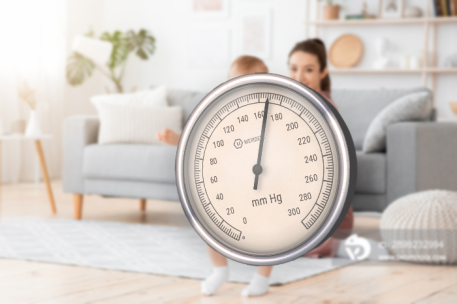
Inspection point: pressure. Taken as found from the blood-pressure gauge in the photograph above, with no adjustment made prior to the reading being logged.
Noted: 170 mmHg
